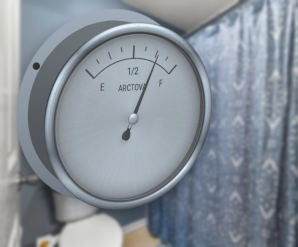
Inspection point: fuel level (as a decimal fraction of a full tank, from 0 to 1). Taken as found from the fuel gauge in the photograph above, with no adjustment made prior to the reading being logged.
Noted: 0.75
